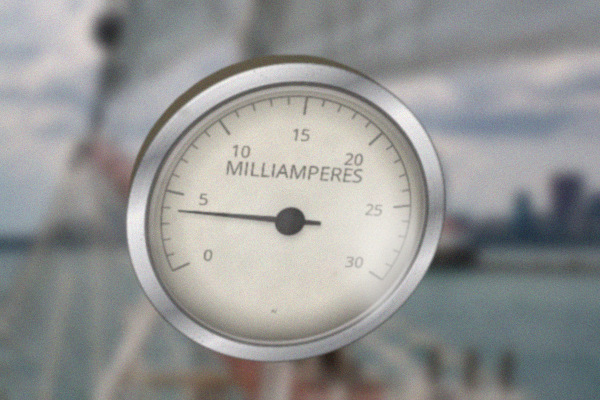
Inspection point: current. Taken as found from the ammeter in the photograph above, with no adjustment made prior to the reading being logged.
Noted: 4 mA
